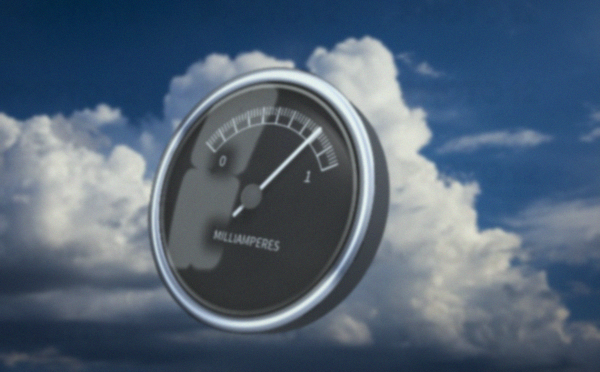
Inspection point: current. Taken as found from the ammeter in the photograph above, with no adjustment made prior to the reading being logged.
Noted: 0.8 mA
